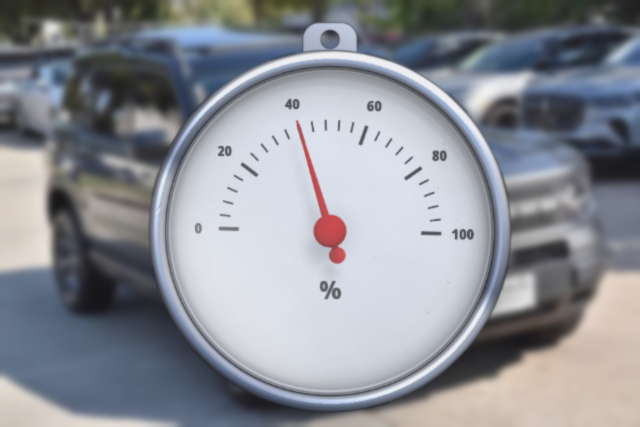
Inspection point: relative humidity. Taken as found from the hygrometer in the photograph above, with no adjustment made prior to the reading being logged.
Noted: 40 %
